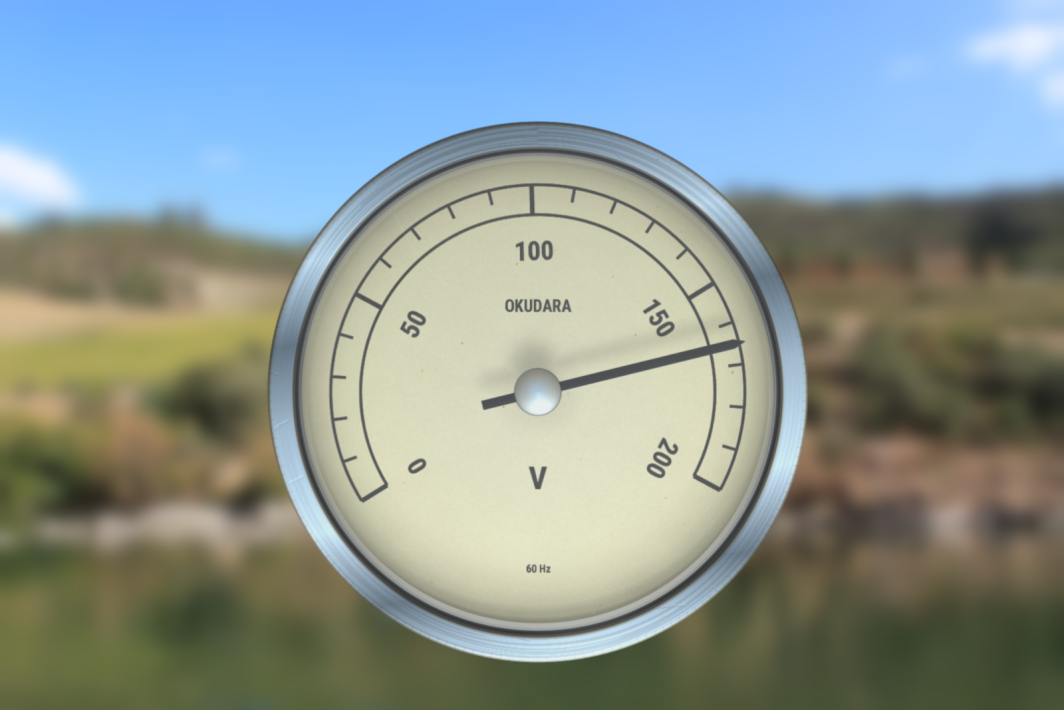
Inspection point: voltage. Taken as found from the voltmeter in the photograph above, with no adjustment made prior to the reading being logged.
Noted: 165 V
